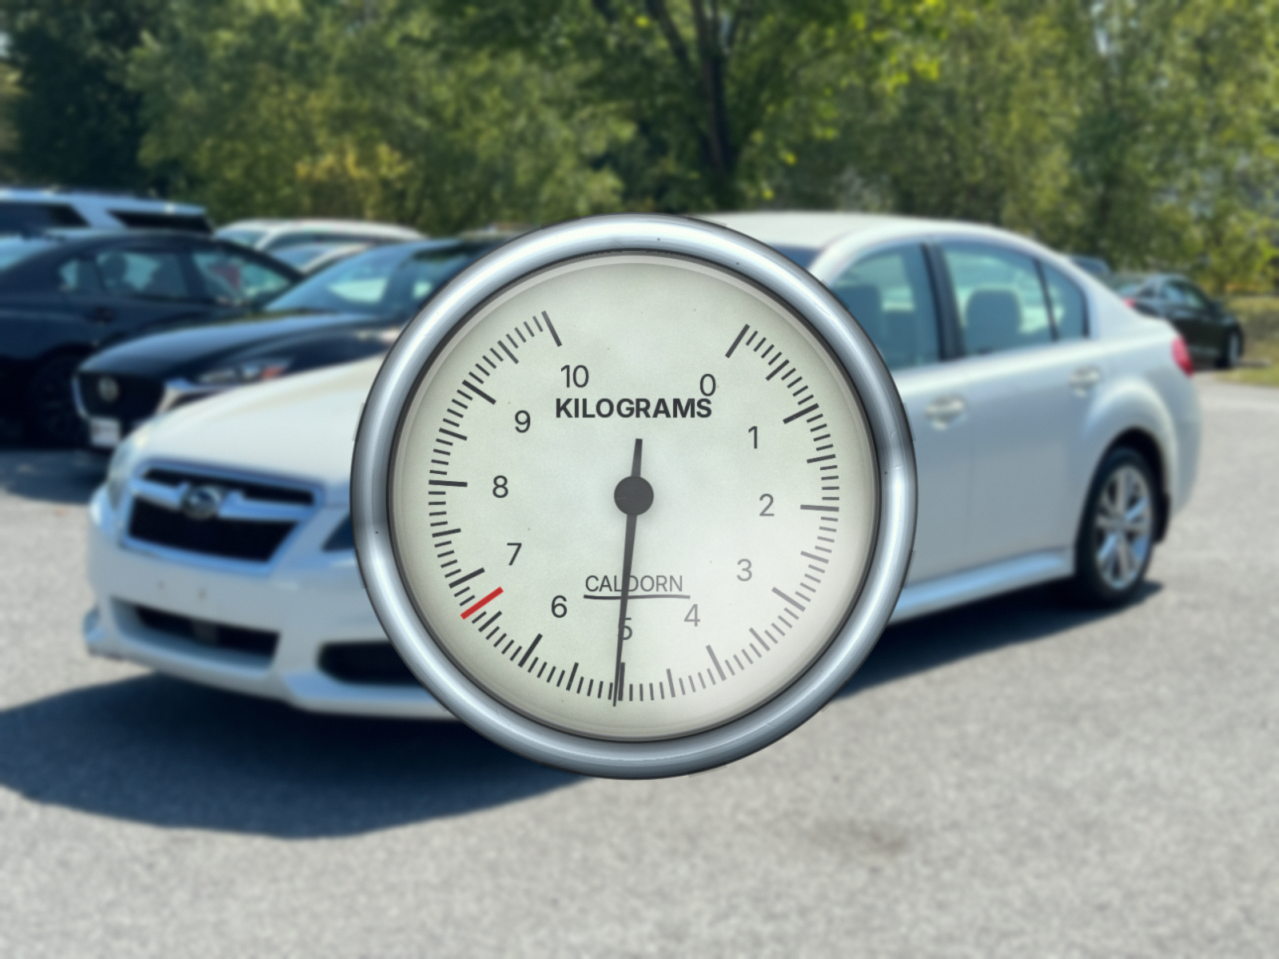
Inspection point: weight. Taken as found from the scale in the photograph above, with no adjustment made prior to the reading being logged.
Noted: 5.05 kg
